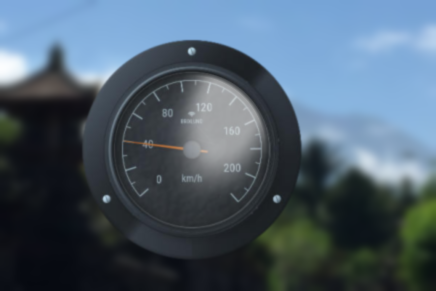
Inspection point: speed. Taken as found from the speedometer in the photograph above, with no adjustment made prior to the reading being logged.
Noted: 40 km/h
